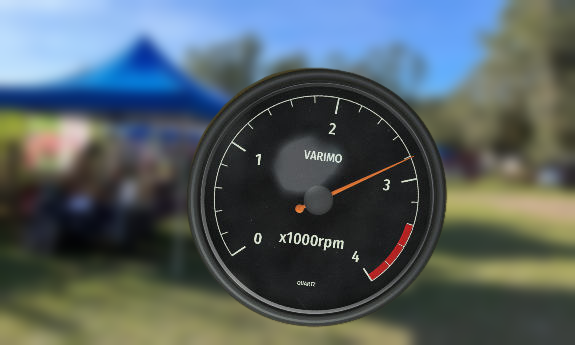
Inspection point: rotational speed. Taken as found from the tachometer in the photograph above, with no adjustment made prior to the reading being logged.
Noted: 2800 rpm
